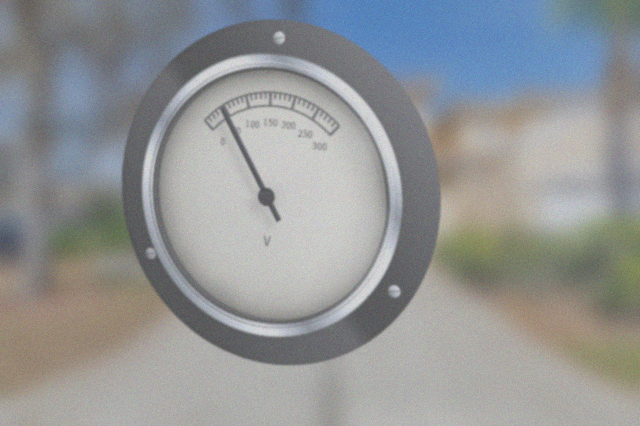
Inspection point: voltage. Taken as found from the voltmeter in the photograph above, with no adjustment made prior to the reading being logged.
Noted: 50 V
